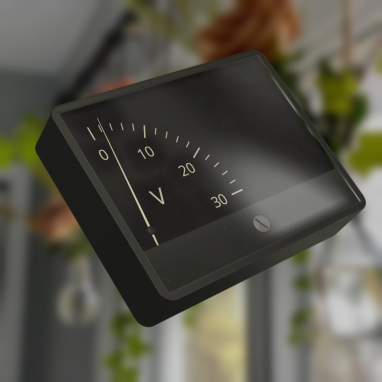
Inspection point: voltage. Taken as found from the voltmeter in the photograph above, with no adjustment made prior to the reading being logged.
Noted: 2 V
